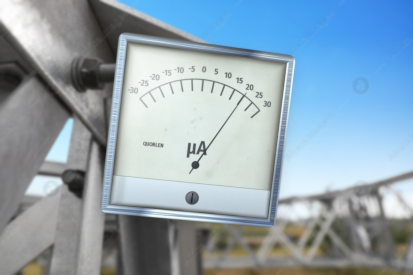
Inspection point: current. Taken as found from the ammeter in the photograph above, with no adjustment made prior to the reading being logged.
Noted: 20 µA
